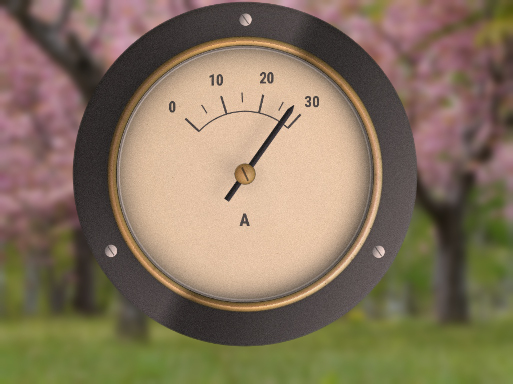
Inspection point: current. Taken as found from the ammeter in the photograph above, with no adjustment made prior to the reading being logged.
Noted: 27.5 A
